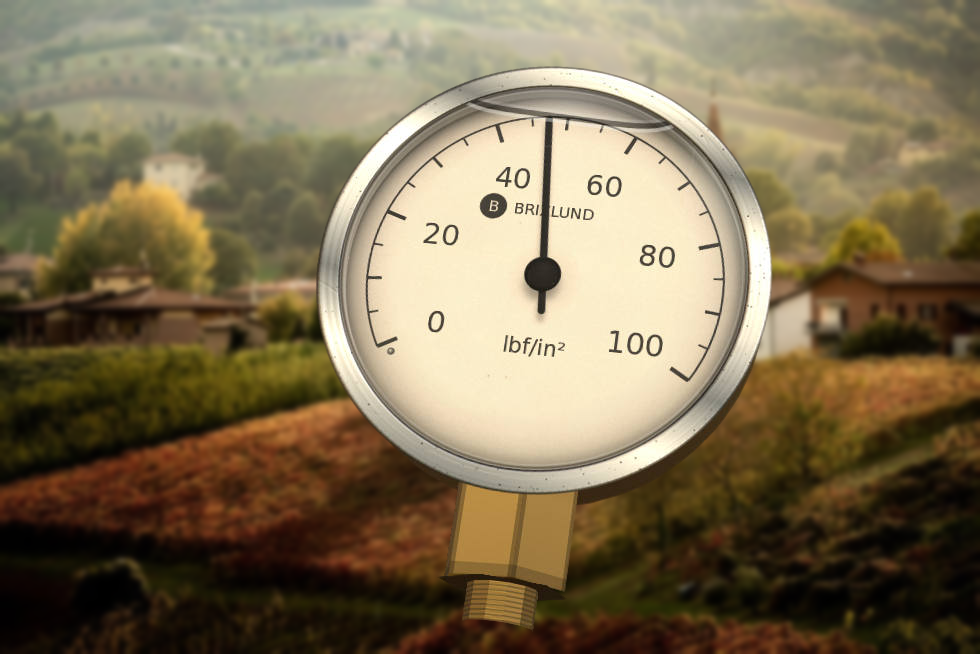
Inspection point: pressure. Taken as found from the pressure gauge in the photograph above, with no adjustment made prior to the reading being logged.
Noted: 47.5 psi
